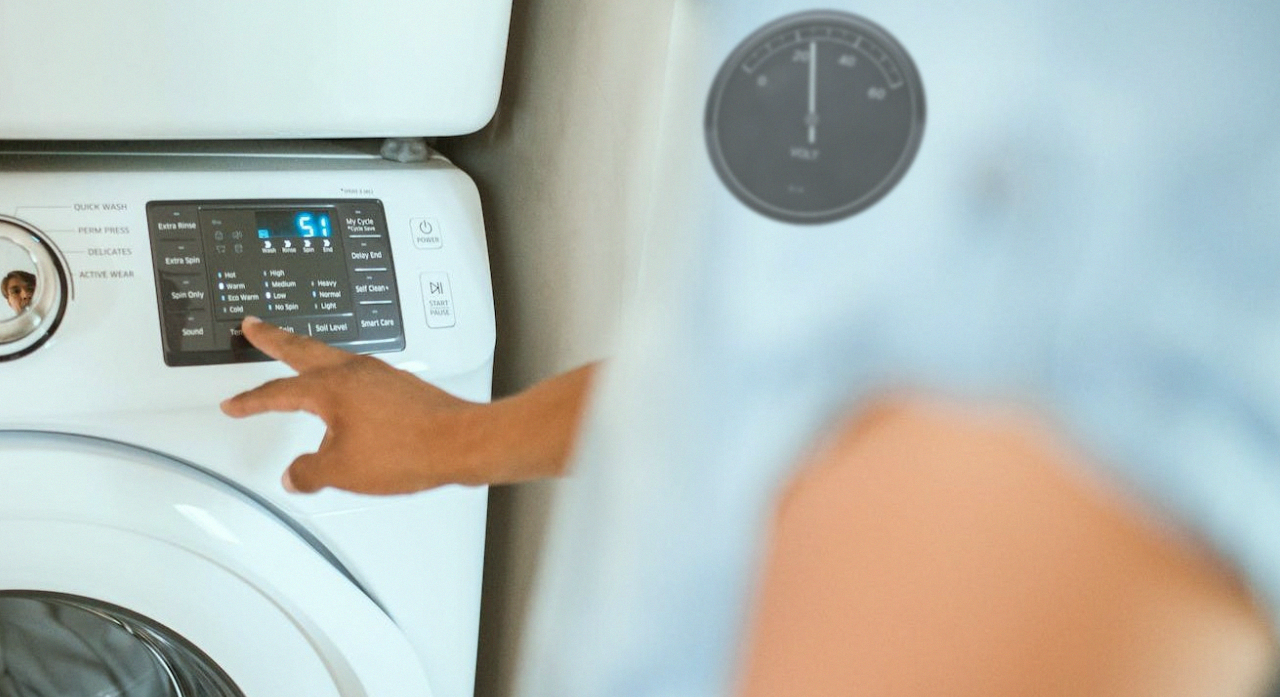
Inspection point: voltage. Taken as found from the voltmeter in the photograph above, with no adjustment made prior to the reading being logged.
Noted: 25 V
